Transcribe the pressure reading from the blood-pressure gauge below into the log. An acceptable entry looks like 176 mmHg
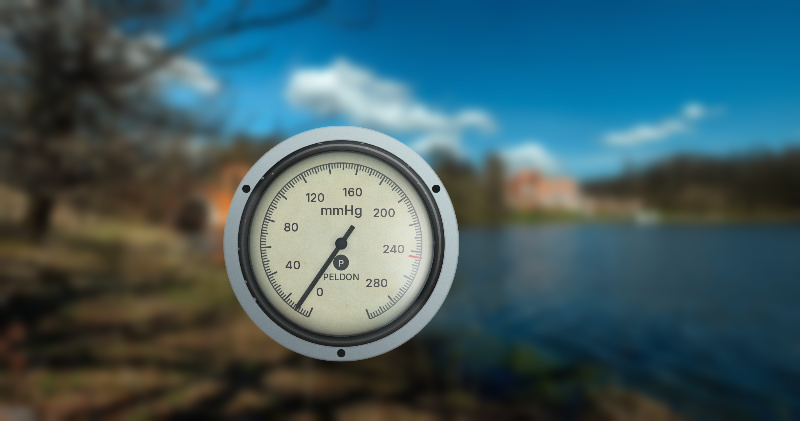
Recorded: 10 mmHg
